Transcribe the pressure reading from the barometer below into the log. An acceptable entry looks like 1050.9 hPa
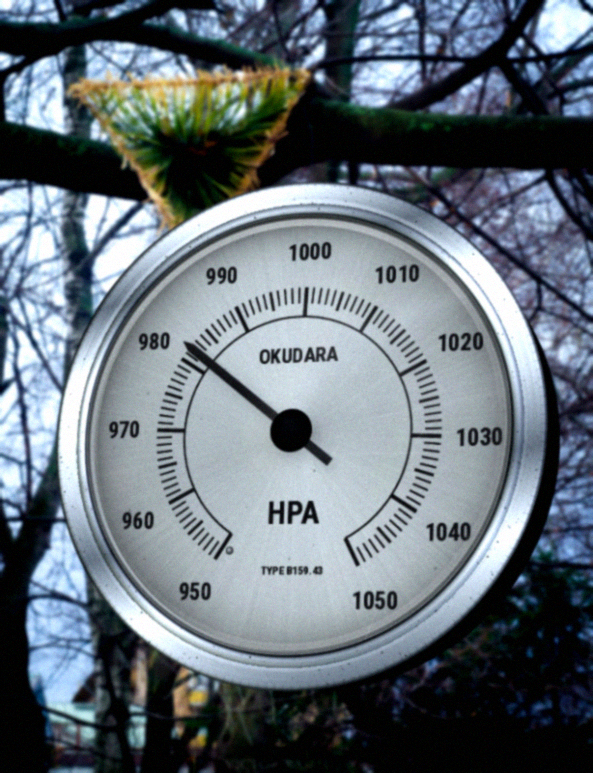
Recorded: 982 hPa
